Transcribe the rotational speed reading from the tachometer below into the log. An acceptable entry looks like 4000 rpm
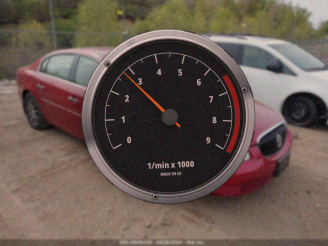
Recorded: 2750 rpm
